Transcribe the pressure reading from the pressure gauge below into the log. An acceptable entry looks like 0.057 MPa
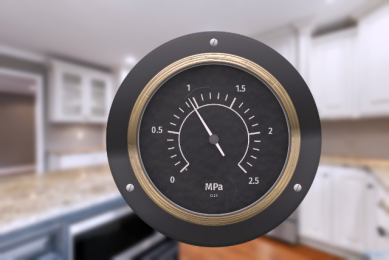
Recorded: 0.95 MPa
